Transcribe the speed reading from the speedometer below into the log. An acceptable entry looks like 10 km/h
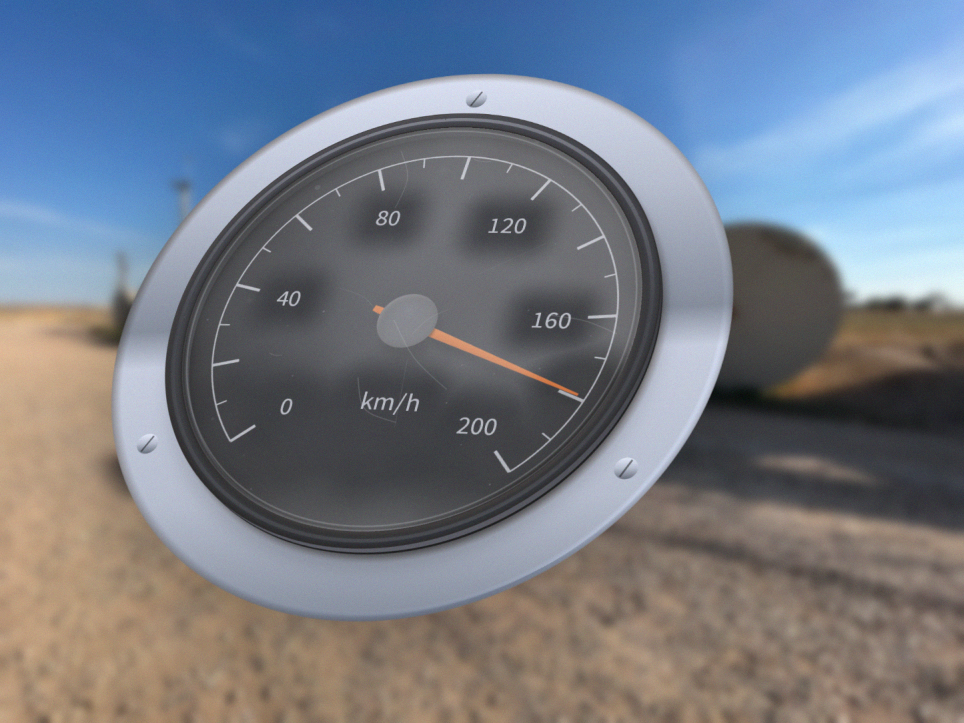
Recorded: 180 km/h
